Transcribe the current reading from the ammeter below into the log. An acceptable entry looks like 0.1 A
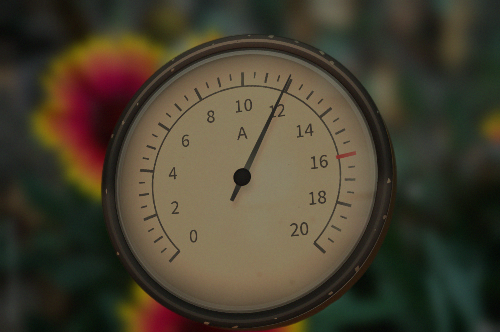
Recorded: 12 A
